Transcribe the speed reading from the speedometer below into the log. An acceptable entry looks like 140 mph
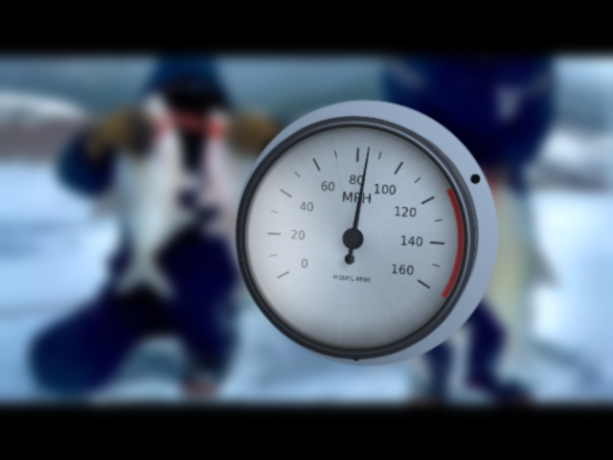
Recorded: 85 mph
